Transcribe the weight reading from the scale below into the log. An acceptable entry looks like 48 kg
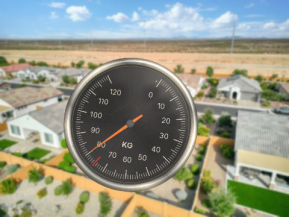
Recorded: 80 kg
